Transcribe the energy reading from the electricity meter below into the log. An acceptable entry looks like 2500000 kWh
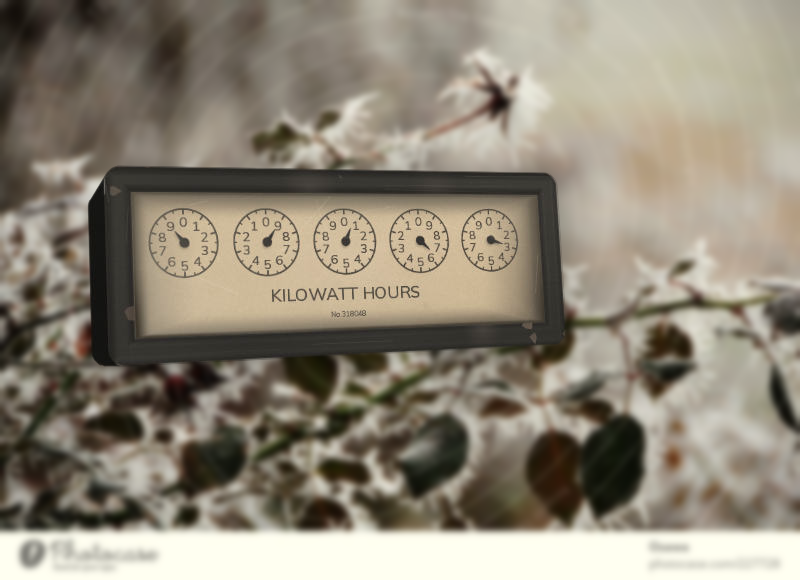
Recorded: 89063 kWh
